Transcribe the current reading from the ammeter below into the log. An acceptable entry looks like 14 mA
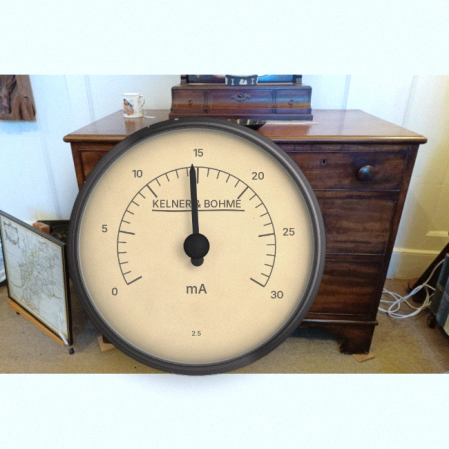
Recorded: 14.5 mA
